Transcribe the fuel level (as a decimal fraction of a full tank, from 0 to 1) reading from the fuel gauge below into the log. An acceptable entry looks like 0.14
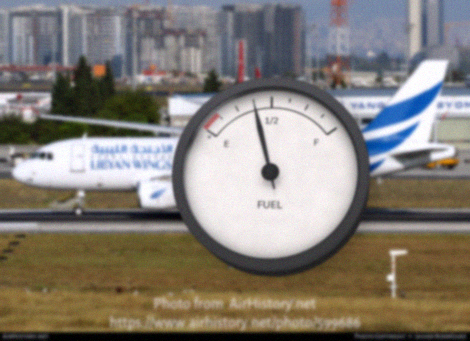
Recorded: 0.375
